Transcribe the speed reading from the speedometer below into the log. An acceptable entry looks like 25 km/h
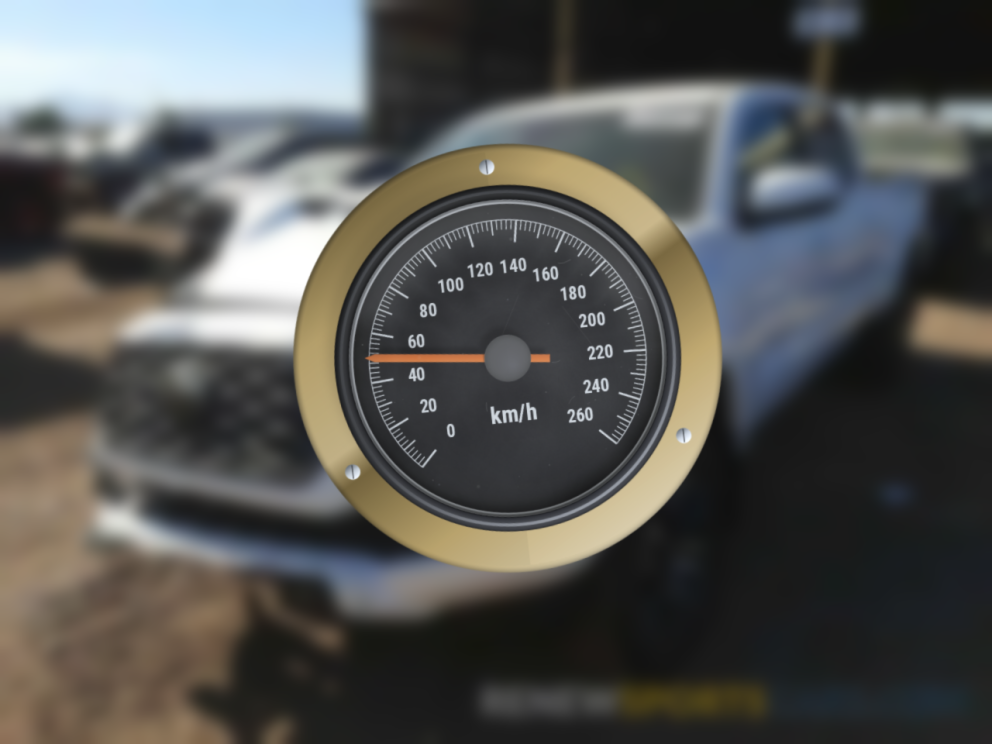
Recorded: 50 km/h
